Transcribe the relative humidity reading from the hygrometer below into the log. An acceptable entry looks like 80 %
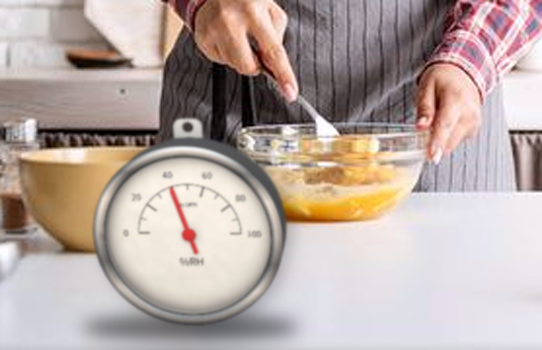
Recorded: 40 %
